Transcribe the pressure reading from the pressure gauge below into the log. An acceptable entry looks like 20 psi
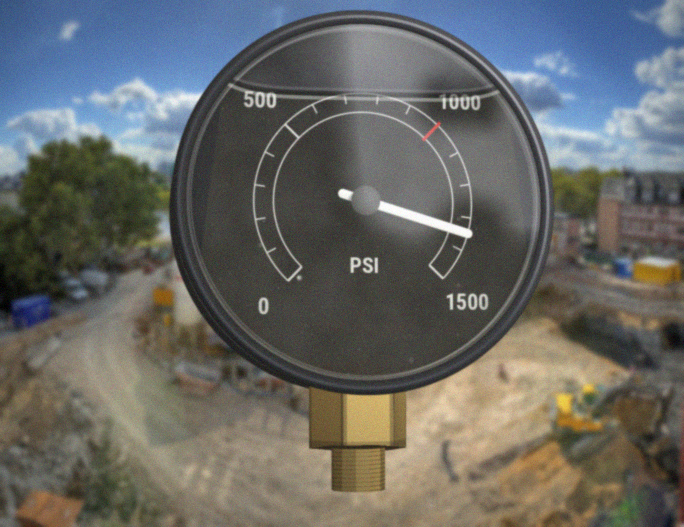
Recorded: 1350 psi
